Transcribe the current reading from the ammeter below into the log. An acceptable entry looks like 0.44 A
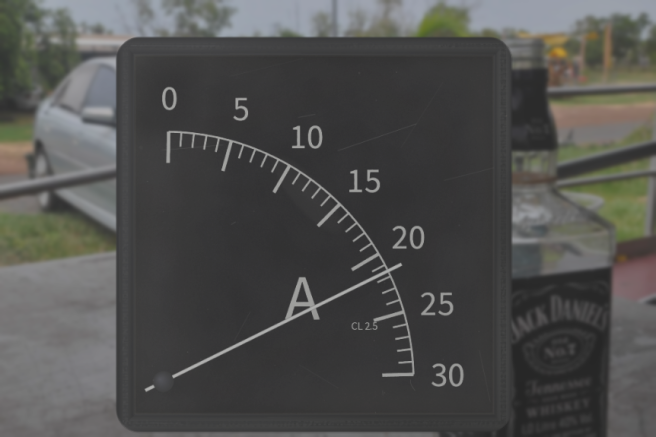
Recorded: 21.5 A
